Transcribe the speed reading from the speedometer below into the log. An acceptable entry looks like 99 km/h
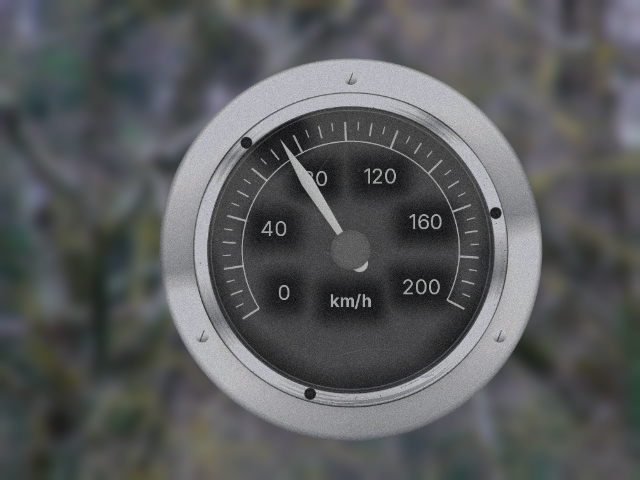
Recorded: 75 km/h
